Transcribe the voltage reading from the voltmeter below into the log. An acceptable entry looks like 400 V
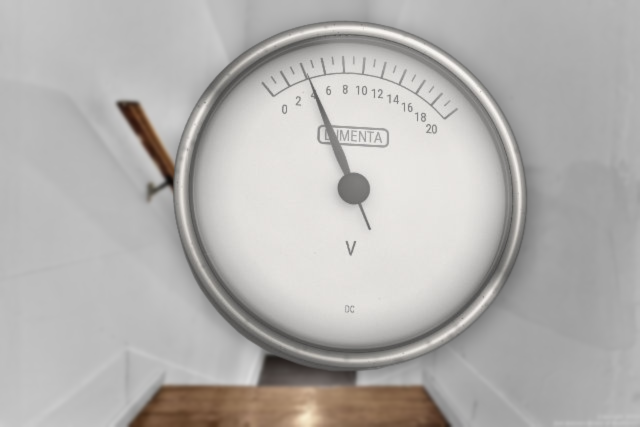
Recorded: 4 V
